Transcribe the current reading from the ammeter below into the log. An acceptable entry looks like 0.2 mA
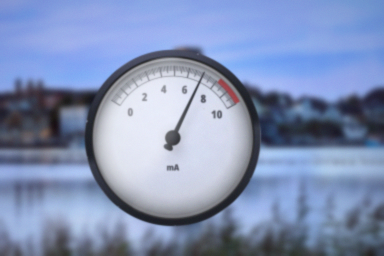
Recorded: 7 mA
